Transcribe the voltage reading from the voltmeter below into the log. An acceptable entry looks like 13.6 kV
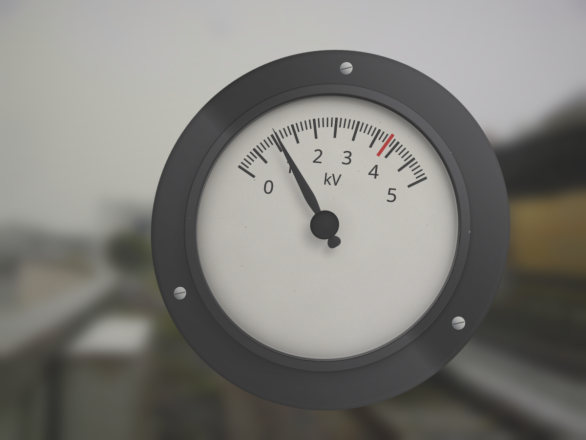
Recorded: 1.1 kV
